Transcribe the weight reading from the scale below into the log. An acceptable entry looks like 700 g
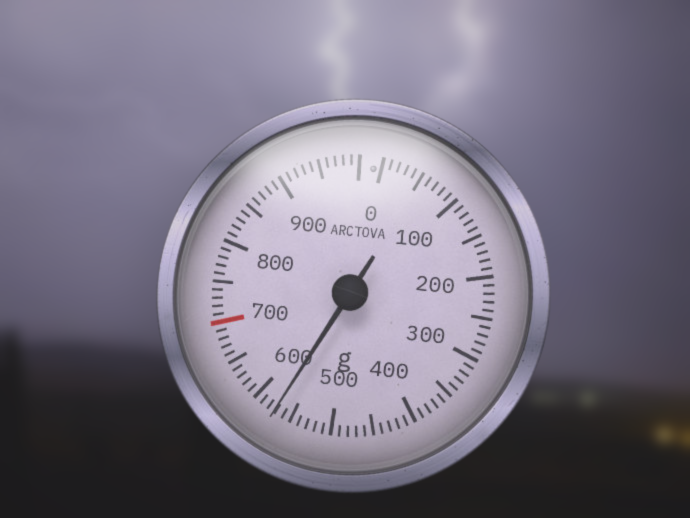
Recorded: 570 g
